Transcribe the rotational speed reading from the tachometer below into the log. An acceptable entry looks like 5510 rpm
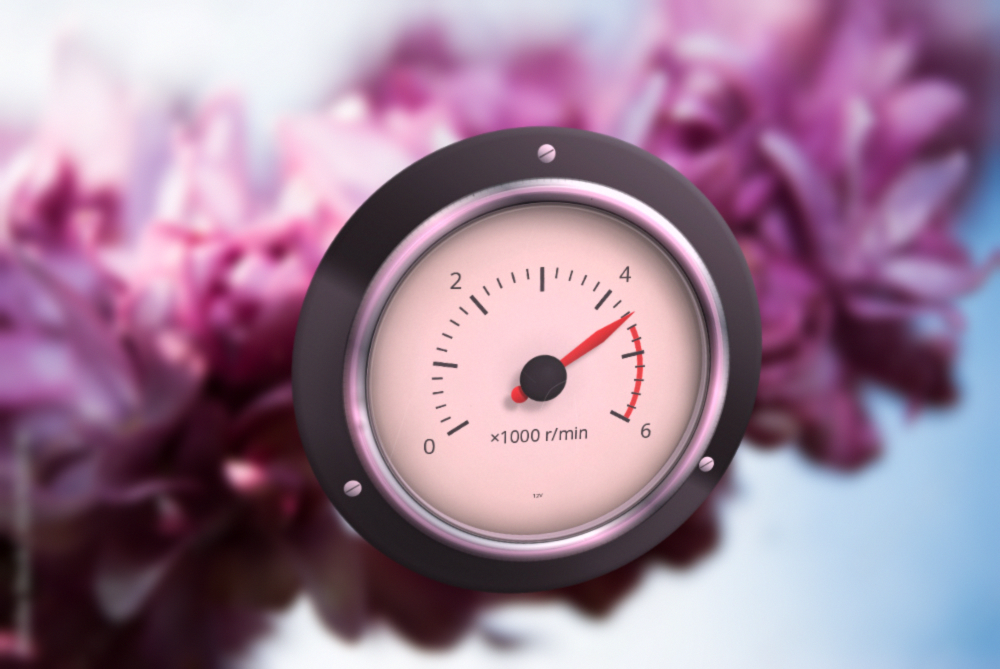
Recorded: 4400 rpm
